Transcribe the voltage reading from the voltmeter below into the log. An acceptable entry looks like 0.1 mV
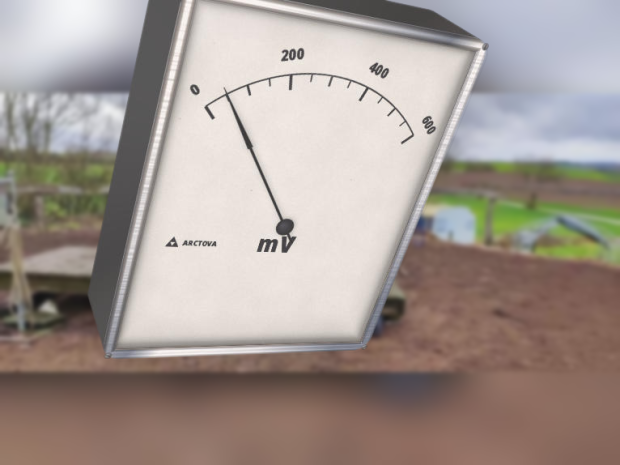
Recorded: 50 mV
